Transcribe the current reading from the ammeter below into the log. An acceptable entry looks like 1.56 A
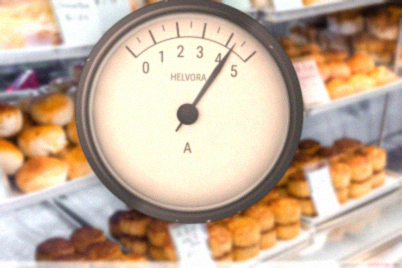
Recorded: 4.25 A
